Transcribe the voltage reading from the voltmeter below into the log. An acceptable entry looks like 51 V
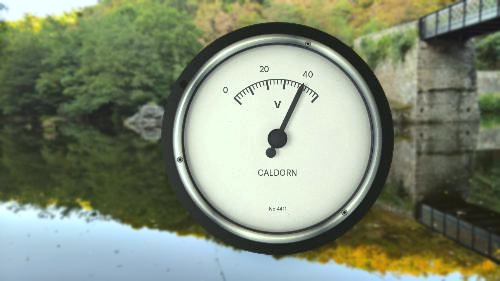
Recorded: 40 V
